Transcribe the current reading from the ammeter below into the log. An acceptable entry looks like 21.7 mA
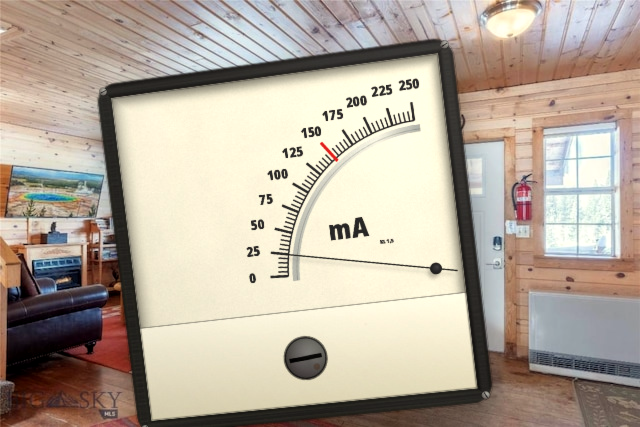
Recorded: 25 mA
